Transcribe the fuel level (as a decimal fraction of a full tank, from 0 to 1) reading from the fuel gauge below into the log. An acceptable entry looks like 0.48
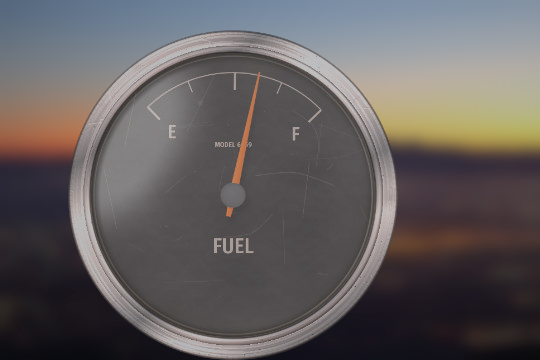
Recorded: 0.625
